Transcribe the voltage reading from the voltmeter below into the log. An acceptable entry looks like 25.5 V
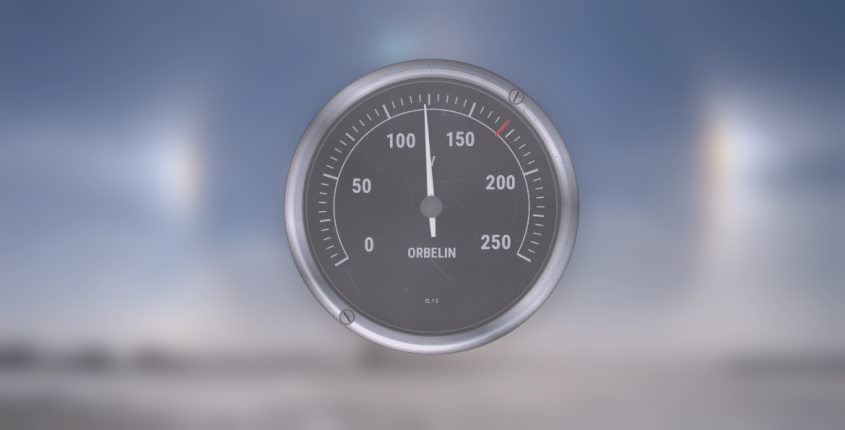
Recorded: 122.5 V
